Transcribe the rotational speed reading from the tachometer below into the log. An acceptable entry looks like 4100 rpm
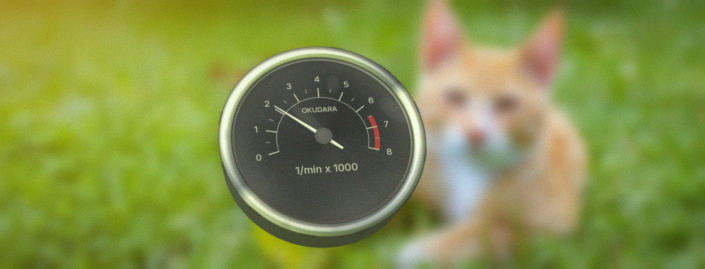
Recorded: 2000 rpm
